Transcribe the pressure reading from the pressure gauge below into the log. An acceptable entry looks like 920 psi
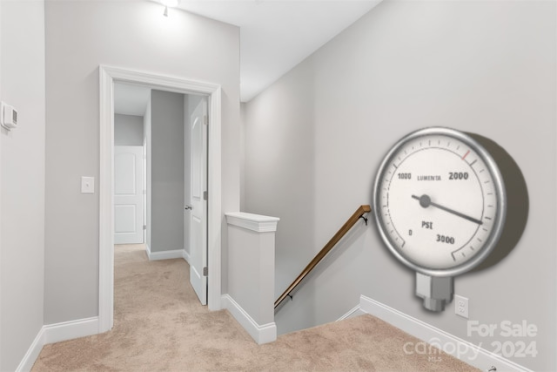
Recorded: 2550 psi
